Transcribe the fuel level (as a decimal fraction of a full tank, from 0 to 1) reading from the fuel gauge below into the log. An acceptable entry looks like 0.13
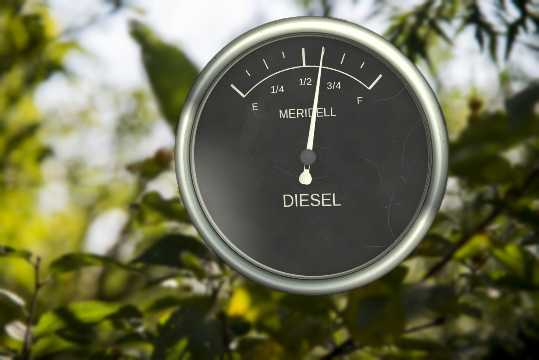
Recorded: 0.625
